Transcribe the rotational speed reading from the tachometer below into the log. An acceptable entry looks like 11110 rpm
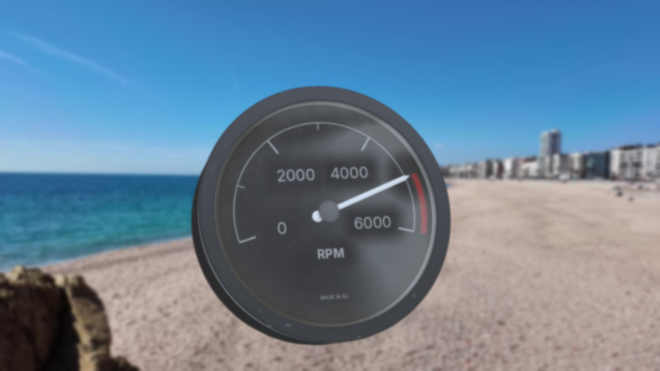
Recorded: 5000 rpm
